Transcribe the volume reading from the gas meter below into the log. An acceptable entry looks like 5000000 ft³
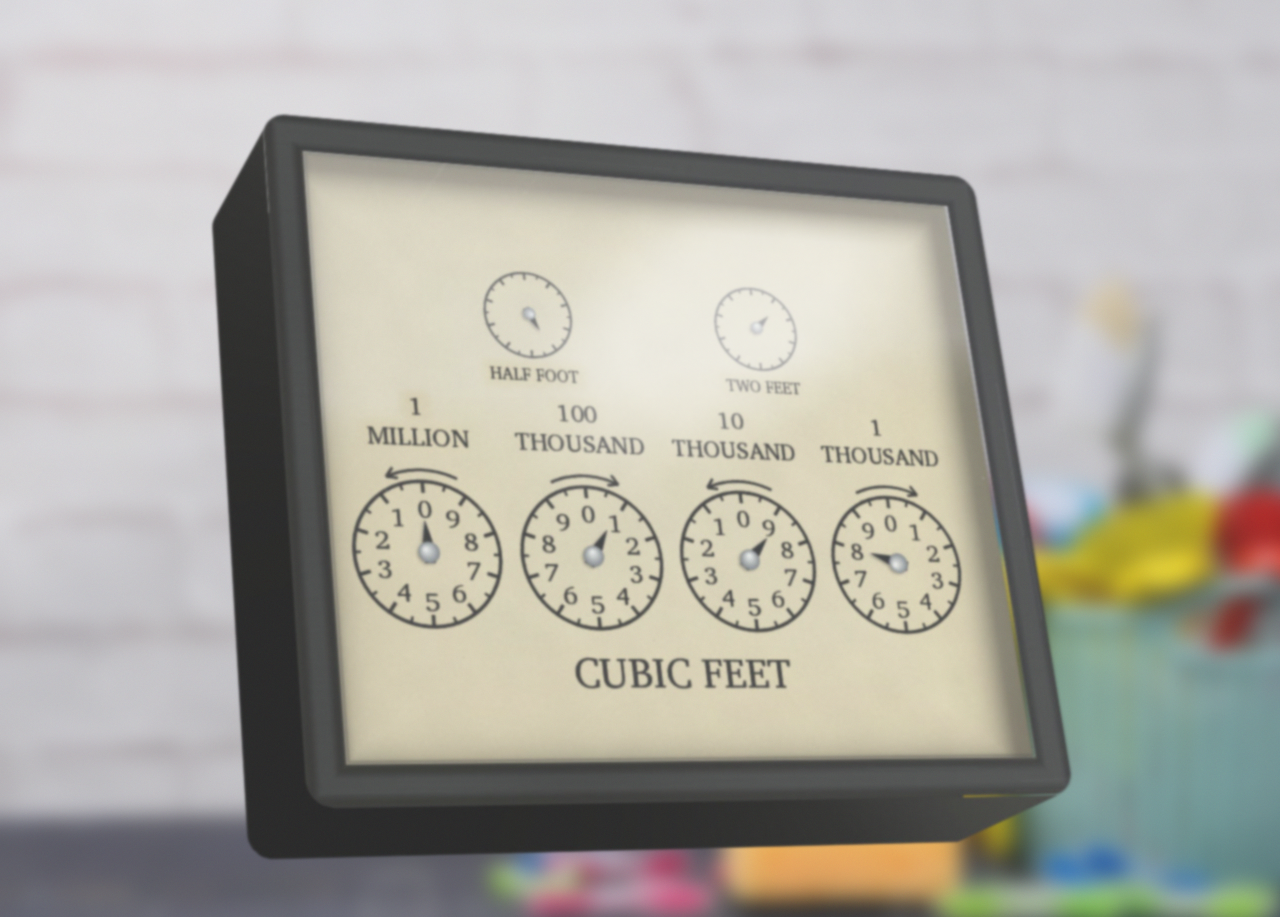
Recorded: 8800 ft³
